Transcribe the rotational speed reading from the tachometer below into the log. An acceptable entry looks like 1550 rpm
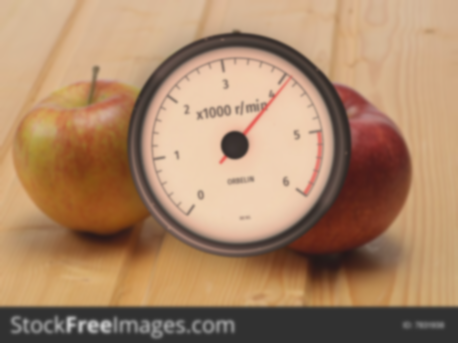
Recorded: 4100 rpm
